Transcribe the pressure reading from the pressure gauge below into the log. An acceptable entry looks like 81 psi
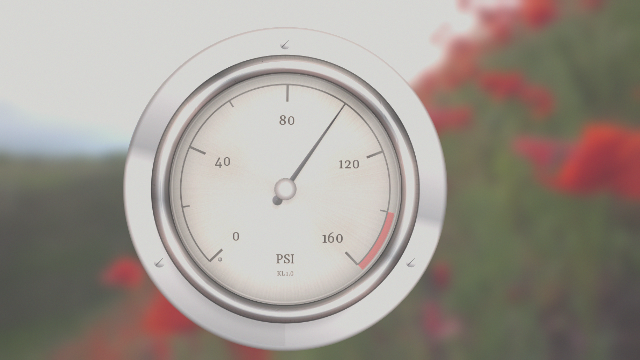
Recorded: 100 psi
